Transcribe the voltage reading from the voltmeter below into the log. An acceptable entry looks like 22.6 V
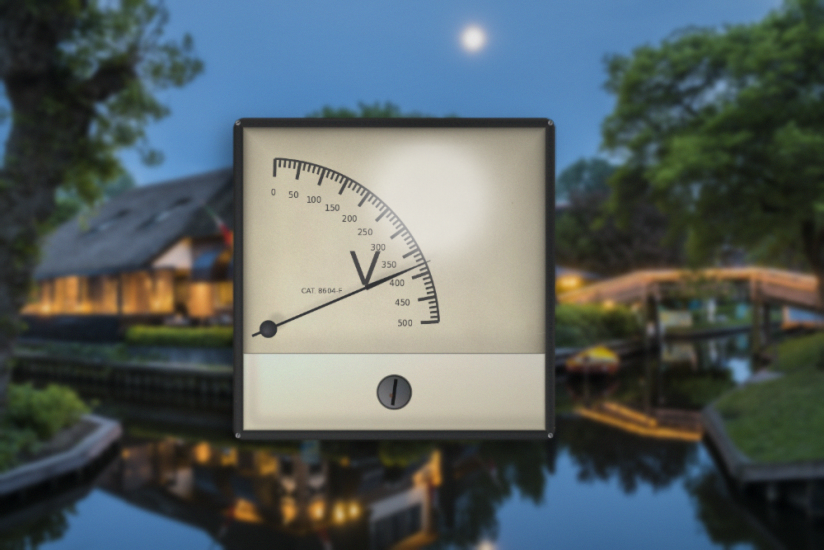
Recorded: 380 V
